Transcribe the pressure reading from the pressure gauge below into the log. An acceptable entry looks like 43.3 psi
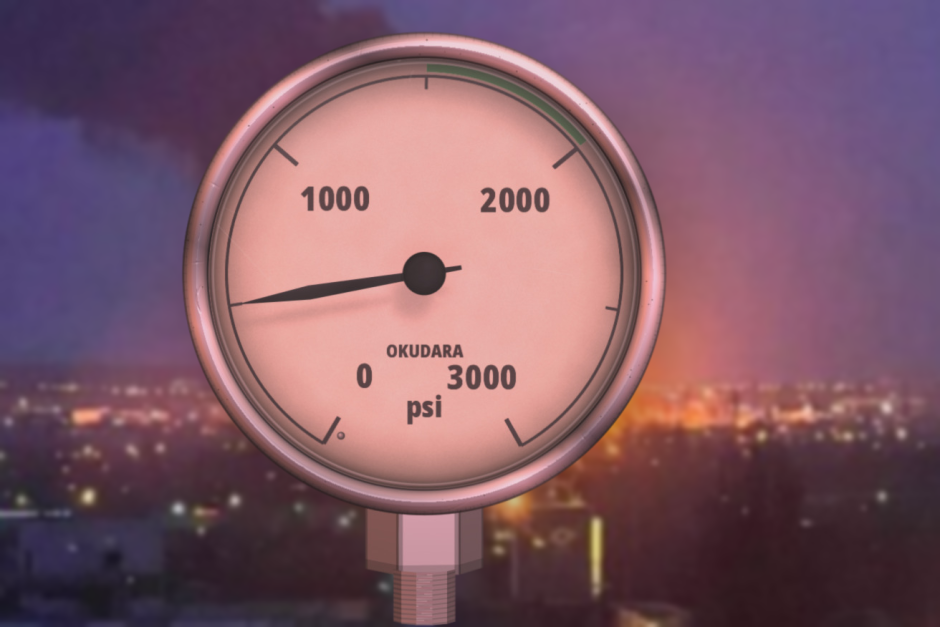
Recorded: 500 psi
